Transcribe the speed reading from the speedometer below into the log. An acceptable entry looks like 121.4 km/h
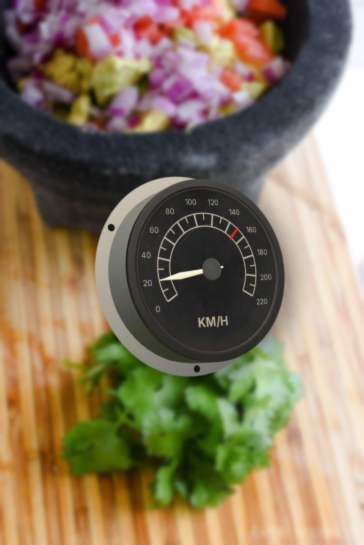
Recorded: 20 km/h
